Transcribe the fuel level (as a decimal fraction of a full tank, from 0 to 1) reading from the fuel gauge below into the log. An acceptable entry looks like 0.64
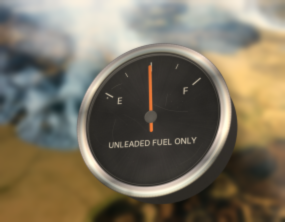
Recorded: 0.5
